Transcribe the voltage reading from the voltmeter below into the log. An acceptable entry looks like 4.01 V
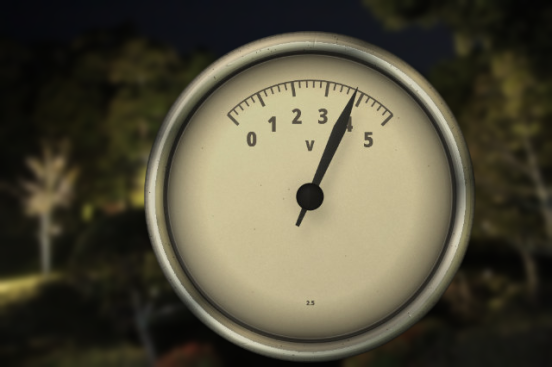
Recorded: 3.8 V
